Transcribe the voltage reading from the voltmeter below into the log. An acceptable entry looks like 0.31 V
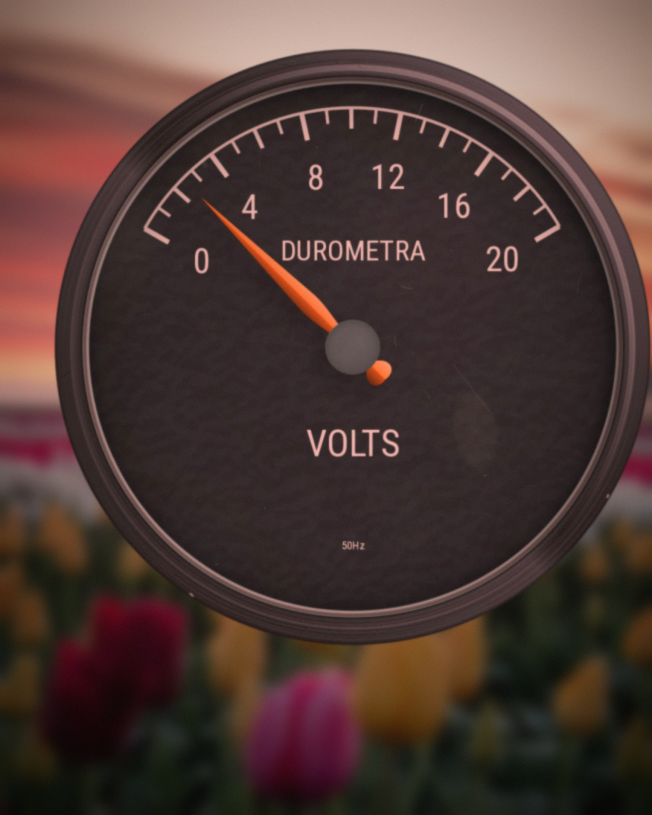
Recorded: 2.5 V
